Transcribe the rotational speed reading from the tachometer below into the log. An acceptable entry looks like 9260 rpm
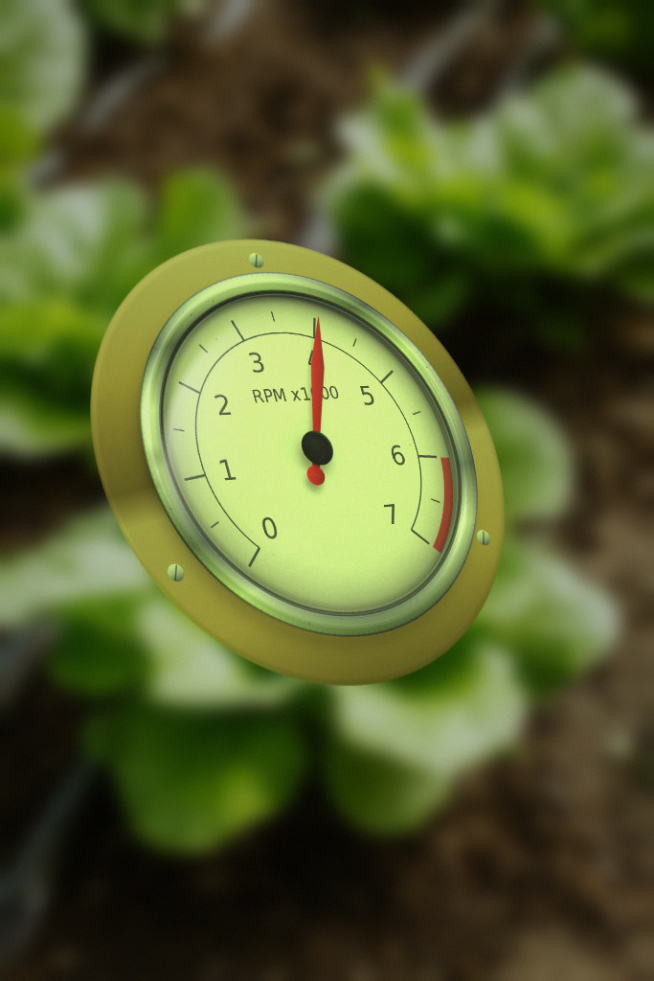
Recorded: 4000 rpm
